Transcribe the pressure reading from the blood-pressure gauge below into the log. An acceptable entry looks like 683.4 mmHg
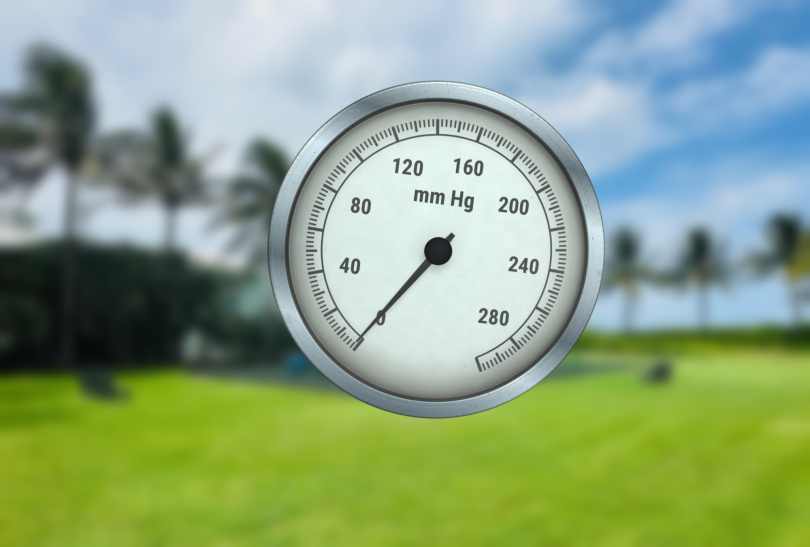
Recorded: 2 mmHg
